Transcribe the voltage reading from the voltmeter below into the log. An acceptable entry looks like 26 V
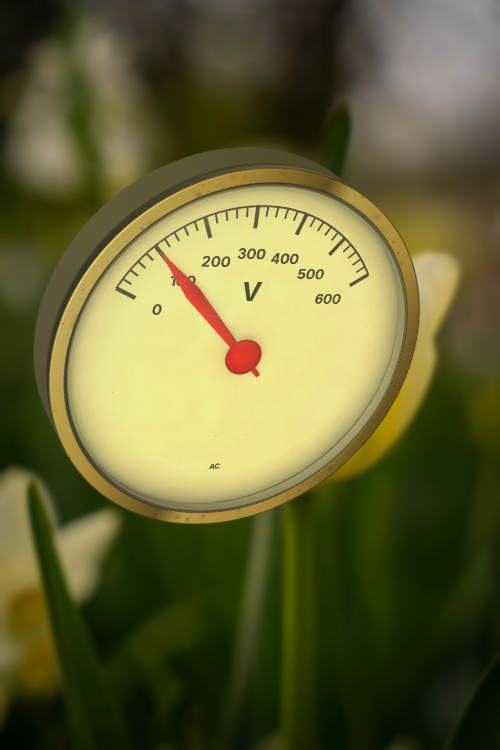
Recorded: 100 V
